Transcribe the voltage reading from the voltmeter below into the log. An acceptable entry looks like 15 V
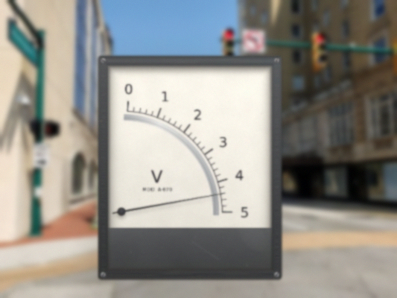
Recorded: 4.4 V
